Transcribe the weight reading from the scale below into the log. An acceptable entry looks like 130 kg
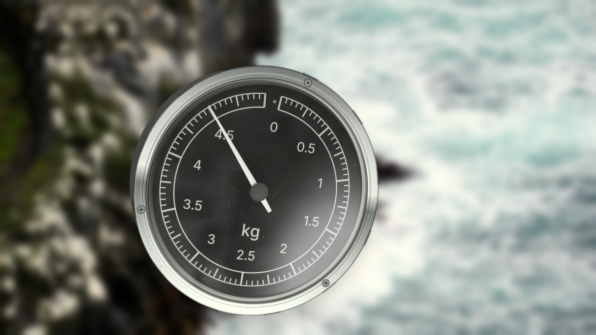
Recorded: 4.5 kg
